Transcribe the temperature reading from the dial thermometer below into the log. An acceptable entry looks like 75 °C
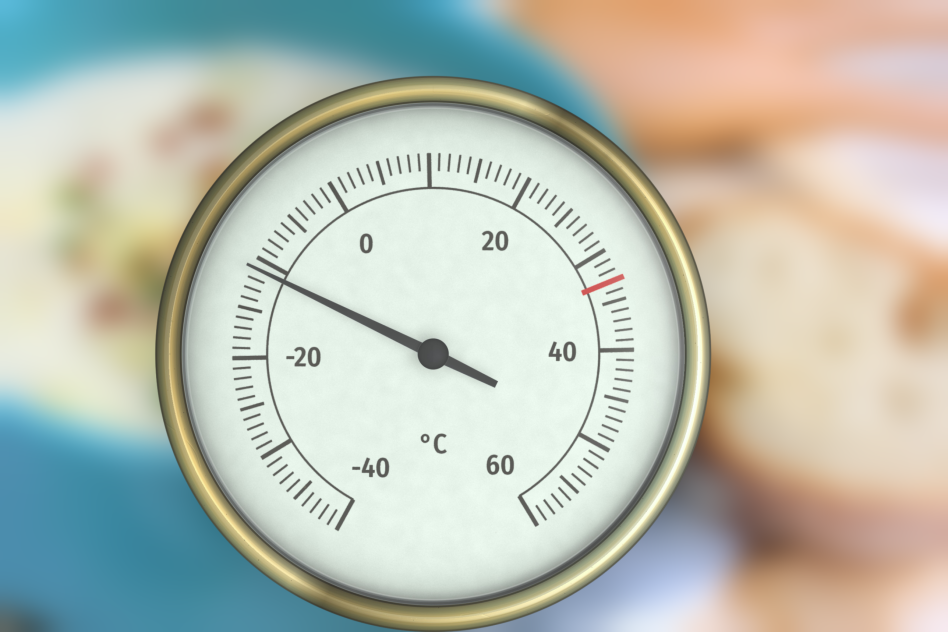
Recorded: -11 °C
